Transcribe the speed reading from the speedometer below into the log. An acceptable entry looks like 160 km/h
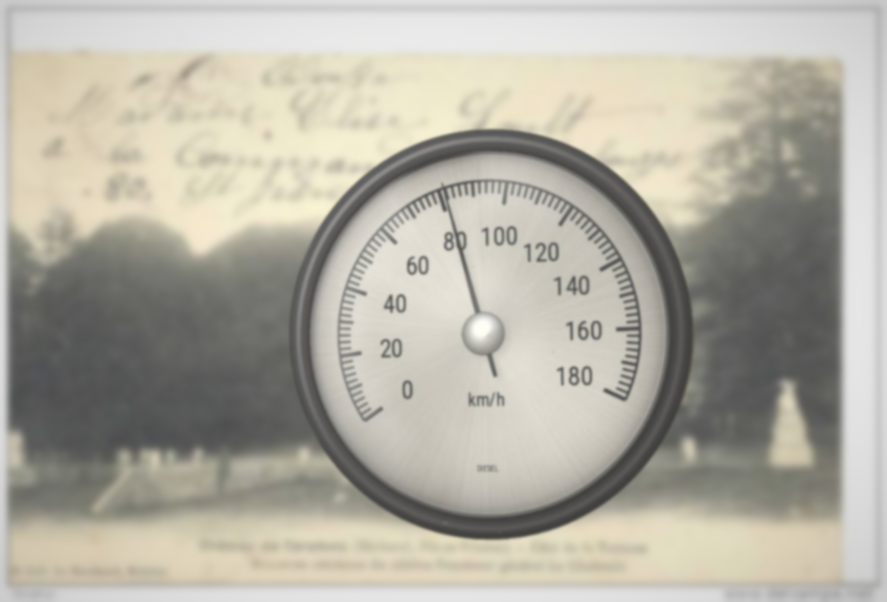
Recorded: 82 km/h
